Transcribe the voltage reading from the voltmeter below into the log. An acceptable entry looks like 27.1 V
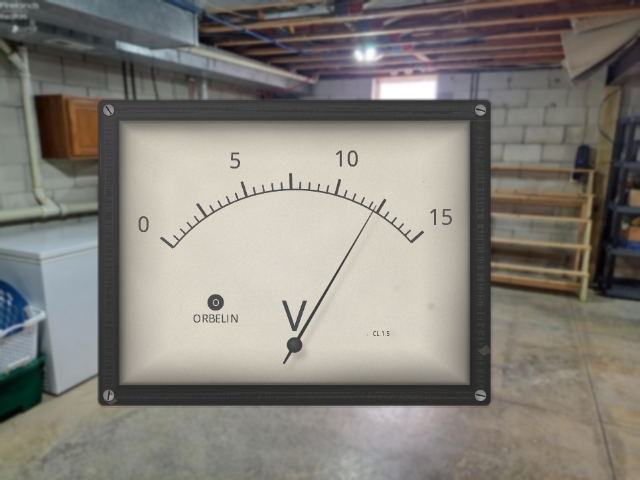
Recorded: 12.25 V
